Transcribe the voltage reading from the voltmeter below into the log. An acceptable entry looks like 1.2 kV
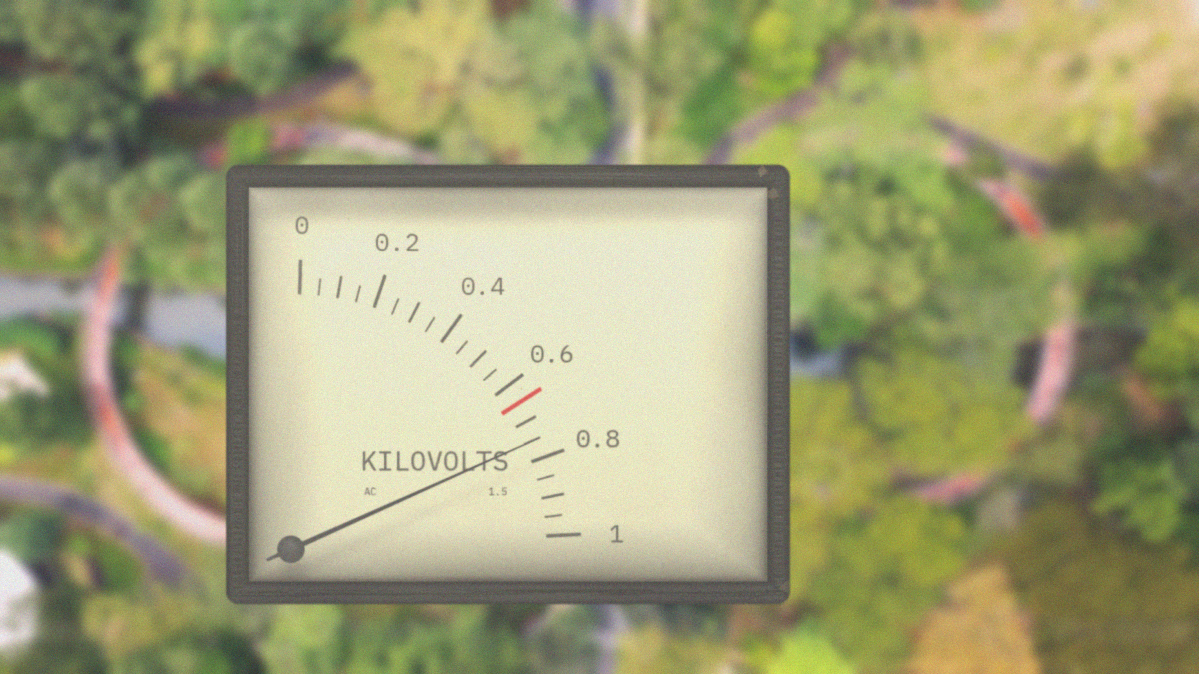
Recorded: 0.75 kV
